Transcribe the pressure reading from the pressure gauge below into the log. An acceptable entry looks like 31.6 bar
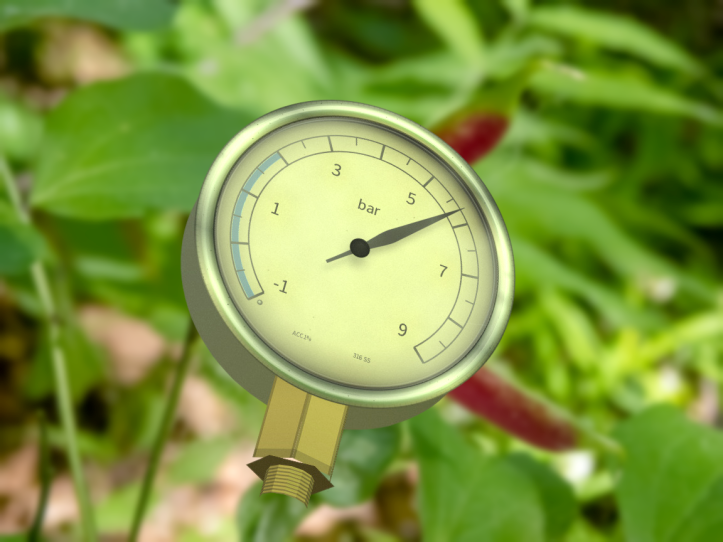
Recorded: 5.75 bar
